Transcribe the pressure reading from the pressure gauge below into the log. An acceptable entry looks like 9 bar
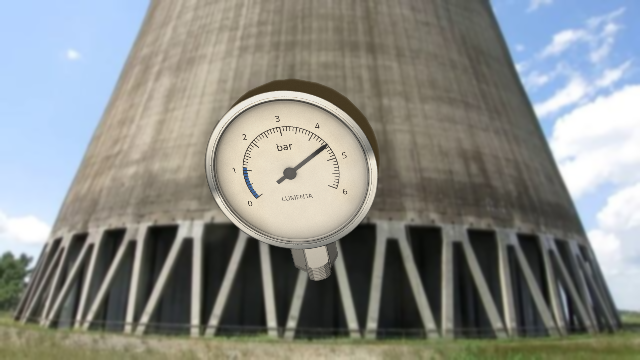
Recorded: 4.5 bar
